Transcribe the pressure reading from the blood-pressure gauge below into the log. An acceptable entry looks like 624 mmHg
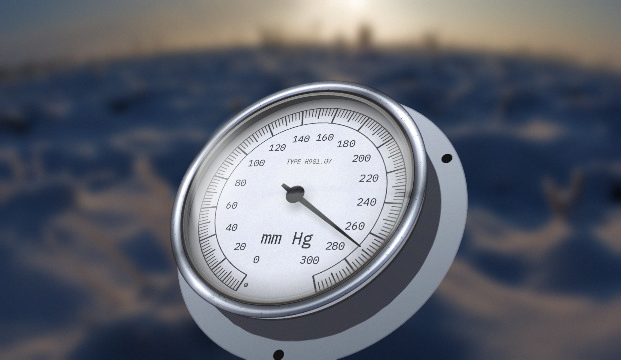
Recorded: 270 mmHg
